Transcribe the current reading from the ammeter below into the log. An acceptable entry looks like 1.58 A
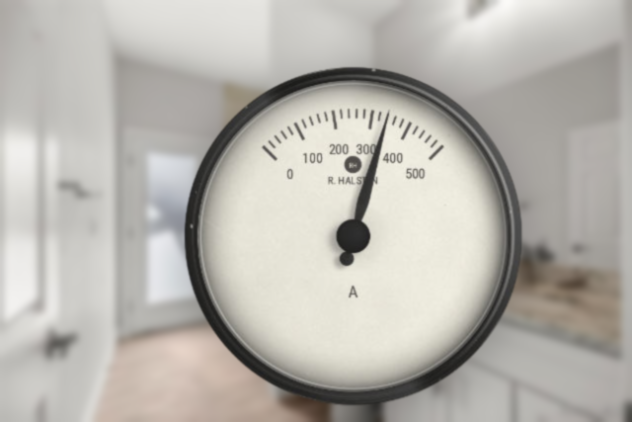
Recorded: 340 A
